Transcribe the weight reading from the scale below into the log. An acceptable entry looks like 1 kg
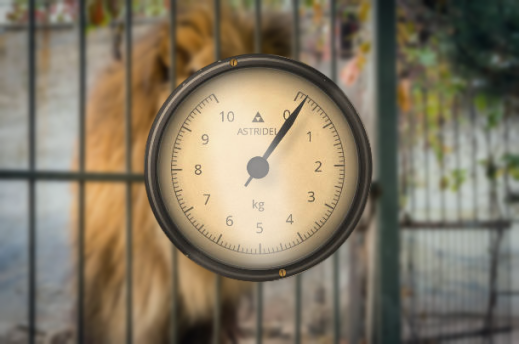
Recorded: 0.2 kg
